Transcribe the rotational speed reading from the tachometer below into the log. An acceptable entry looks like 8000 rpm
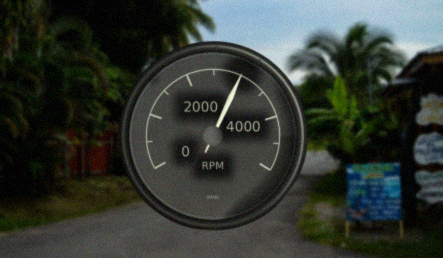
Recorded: 3000 rpm
